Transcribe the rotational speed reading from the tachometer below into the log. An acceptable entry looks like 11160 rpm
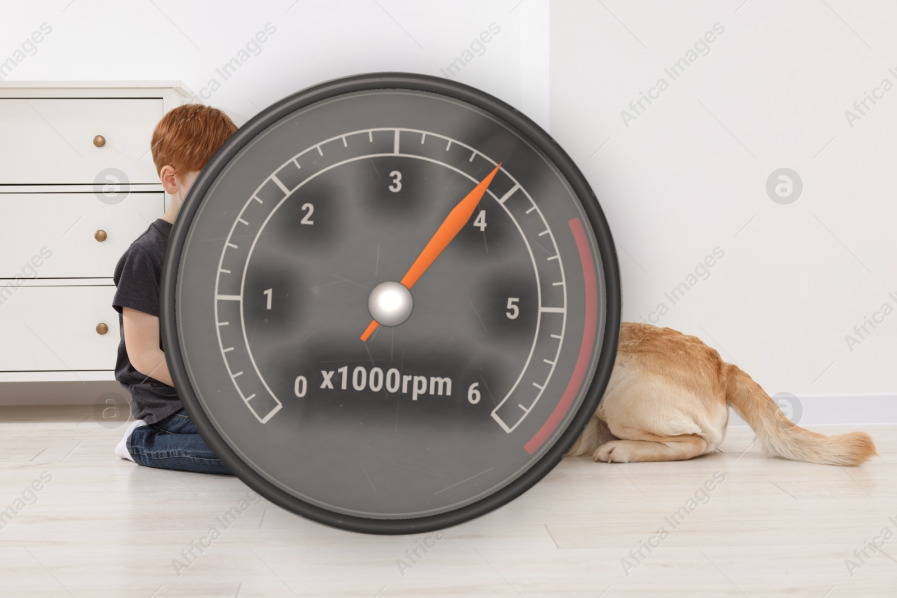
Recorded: 3800 rpm
